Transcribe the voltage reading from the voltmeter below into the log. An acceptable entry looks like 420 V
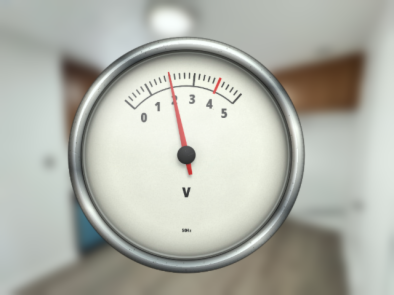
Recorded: 2 V
